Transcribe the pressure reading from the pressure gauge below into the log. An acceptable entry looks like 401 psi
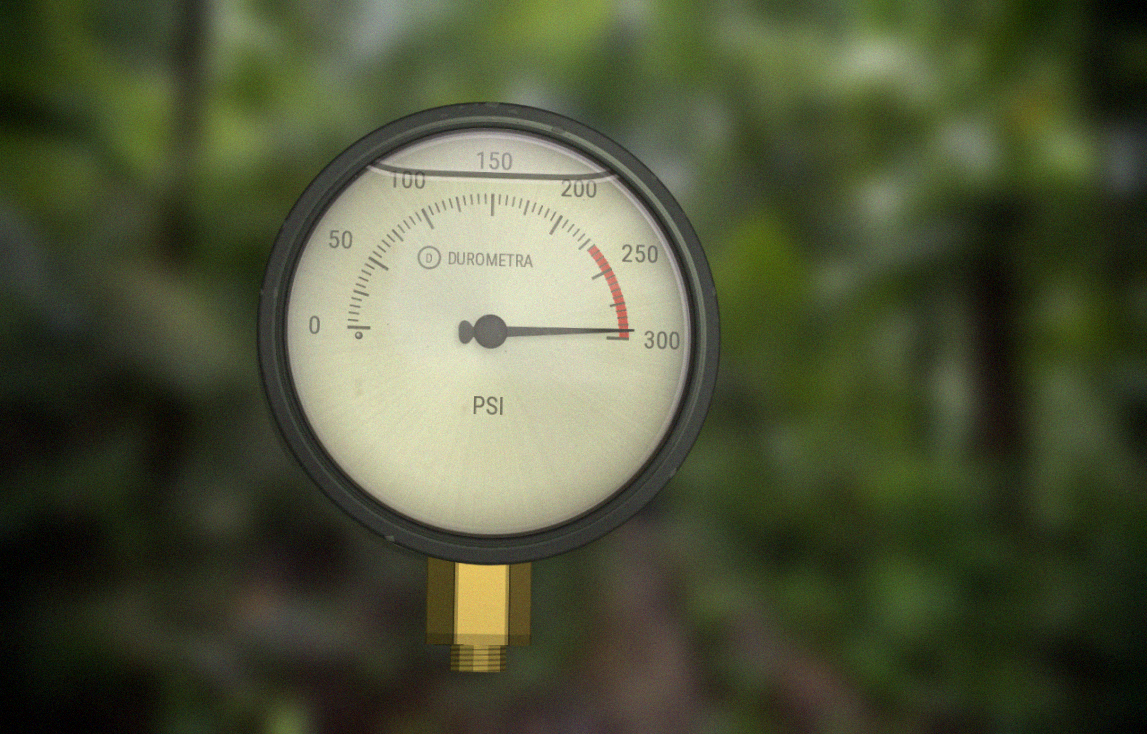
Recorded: 295 psi
